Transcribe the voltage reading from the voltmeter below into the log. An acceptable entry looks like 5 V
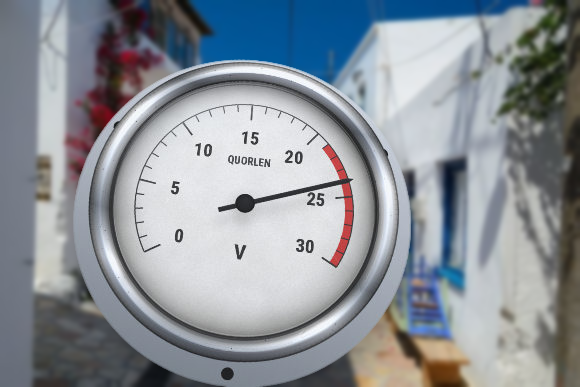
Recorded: 24 V
